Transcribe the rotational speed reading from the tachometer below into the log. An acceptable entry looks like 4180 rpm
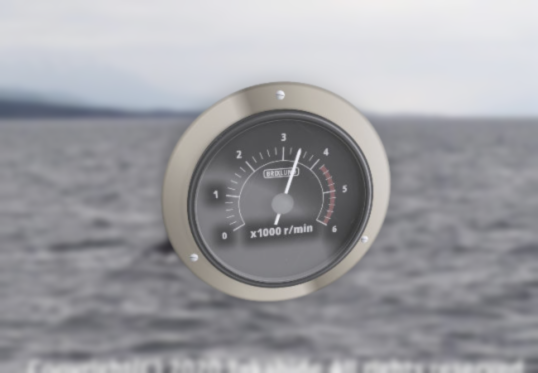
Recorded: 3400 rpm
